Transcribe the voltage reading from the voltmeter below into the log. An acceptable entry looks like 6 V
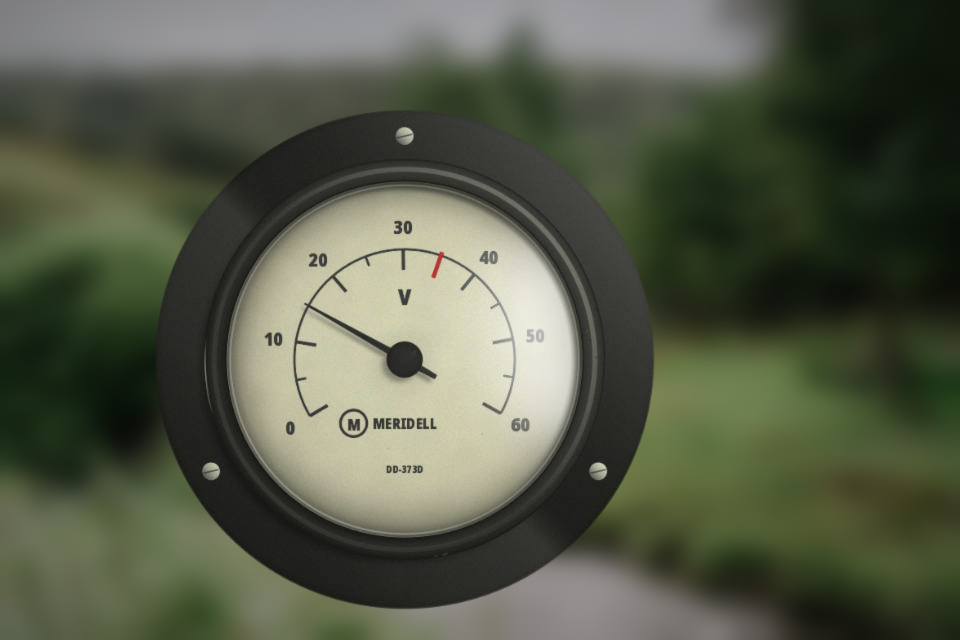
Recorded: 15 V
